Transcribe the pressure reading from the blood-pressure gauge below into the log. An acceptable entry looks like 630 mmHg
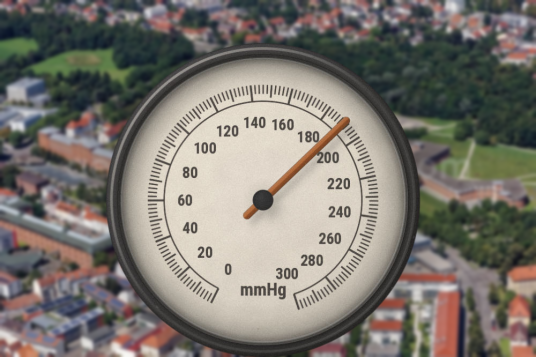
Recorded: 190 mmHg
